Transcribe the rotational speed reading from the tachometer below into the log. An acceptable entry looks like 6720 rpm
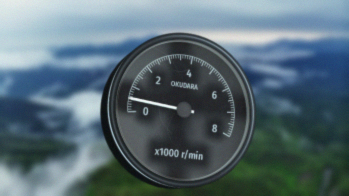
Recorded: 500 rpm
